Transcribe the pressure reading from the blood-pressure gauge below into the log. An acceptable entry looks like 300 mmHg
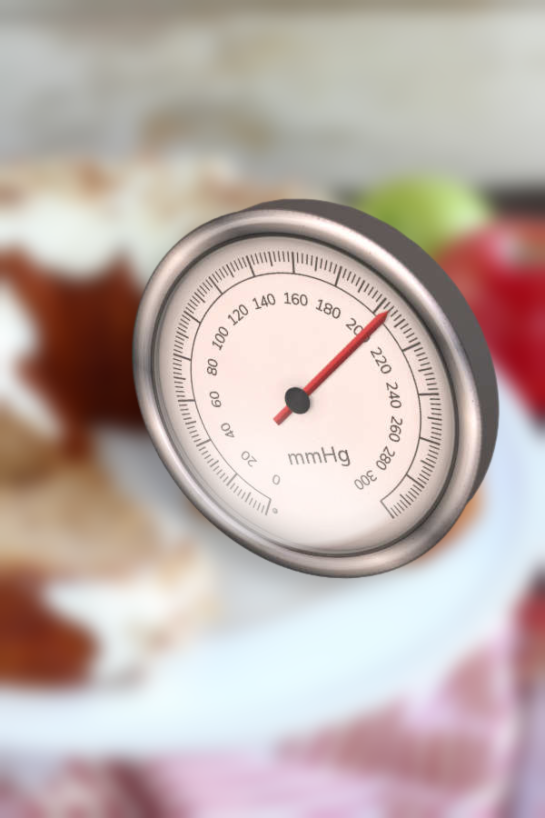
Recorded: 204 mmHg
